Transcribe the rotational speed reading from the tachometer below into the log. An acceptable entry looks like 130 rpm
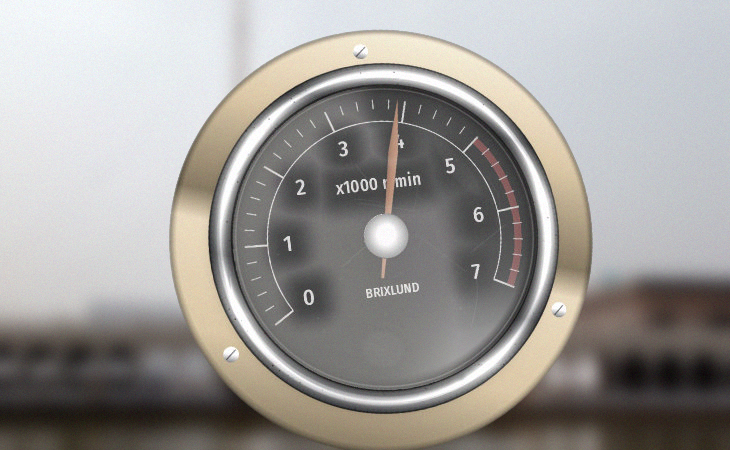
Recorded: 3900 rpm
